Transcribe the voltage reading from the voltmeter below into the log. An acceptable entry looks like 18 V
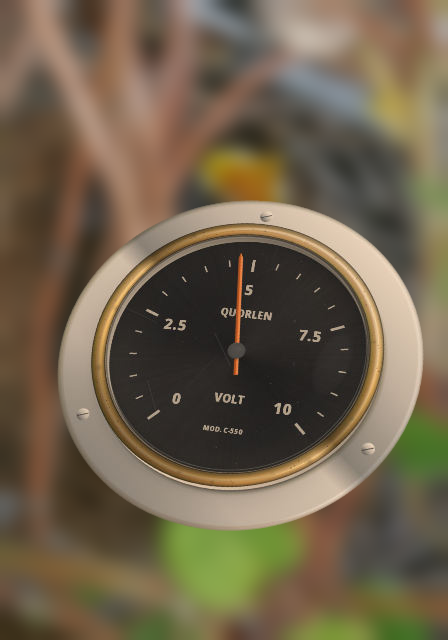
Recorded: 4.75 V
